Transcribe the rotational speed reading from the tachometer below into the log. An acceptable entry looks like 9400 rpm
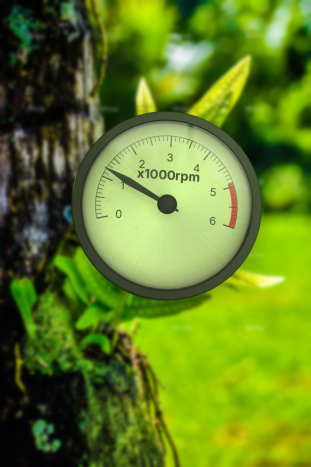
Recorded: 1200 rpm
